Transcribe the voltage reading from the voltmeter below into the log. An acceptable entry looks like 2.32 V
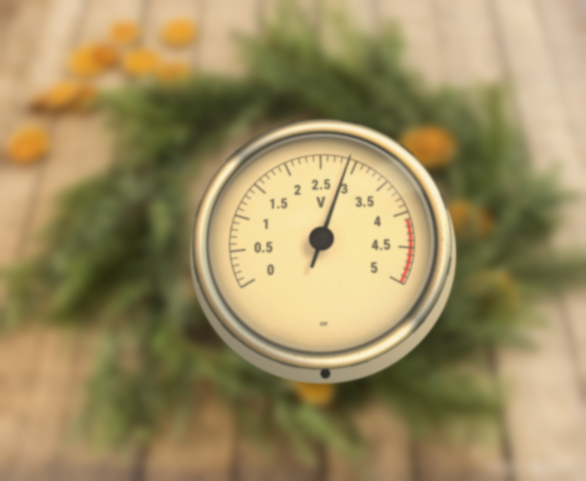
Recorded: 2.9 V
